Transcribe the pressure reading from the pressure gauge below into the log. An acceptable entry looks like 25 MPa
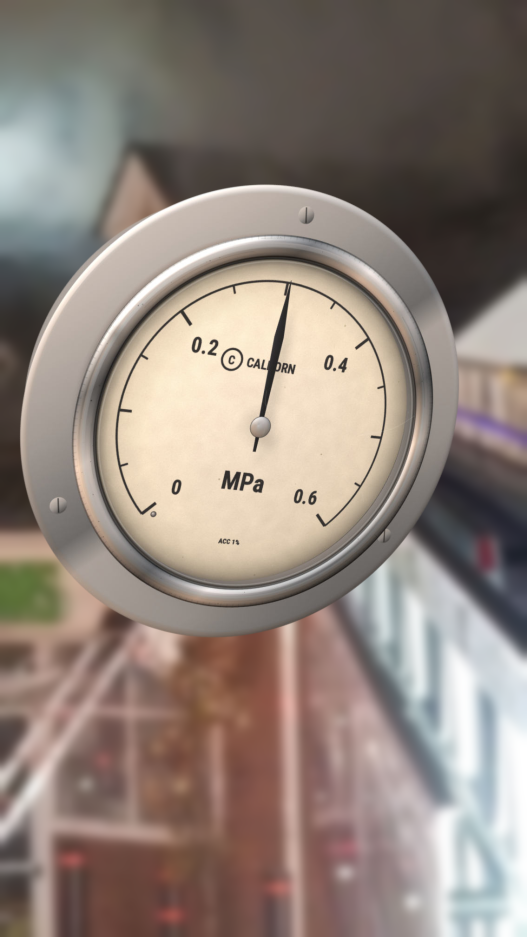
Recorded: 0.3 MPa
